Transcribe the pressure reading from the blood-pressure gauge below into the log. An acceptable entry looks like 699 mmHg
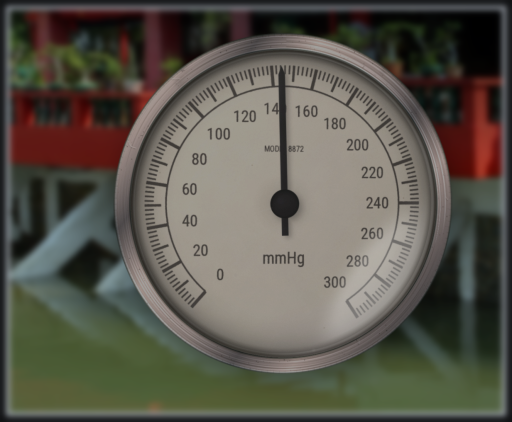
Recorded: 144 mmHg
